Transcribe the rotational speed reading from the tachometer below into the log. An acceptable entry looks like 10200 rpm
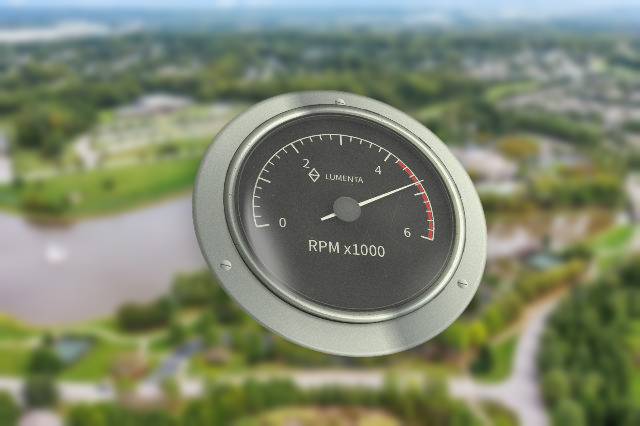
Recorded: 4800 rpm
